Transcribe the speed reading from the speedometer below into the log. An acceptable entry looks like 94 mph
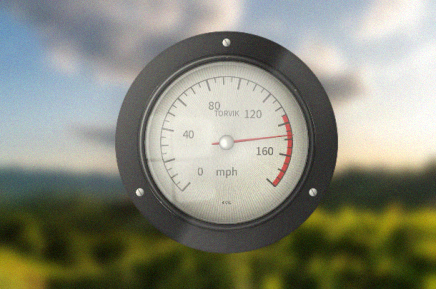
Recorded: 147.5 mph
